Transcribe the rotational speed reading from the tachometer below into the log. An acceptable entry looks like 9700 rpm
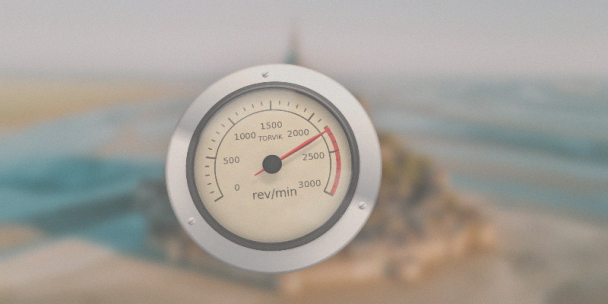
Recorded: 2250 rpm
